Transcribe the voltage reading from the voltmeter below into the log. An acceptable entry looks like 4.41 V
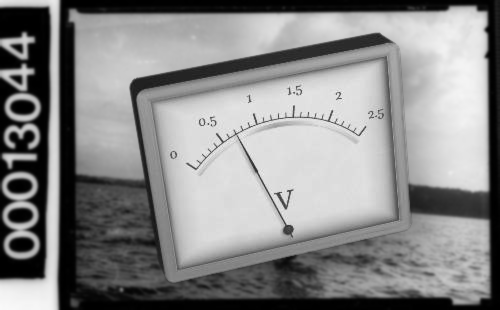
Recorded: 0.7 V
